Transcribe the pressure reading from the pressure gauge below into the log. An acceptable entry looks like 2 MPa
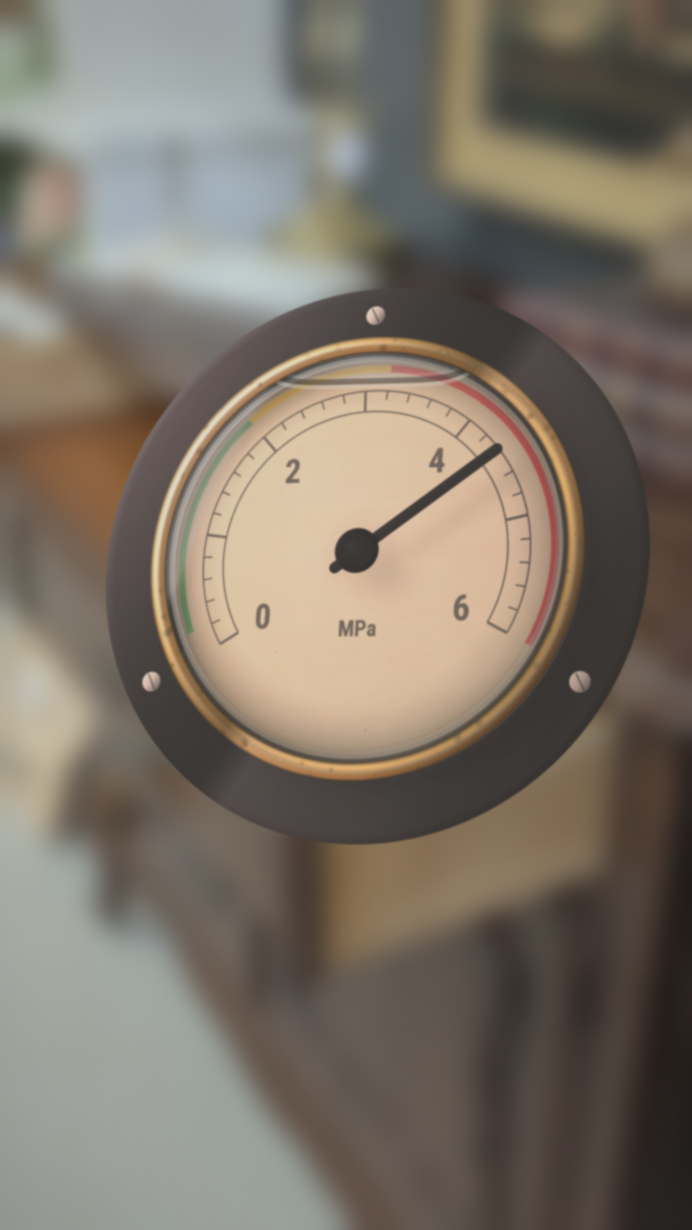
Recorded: 4.4 MPa
